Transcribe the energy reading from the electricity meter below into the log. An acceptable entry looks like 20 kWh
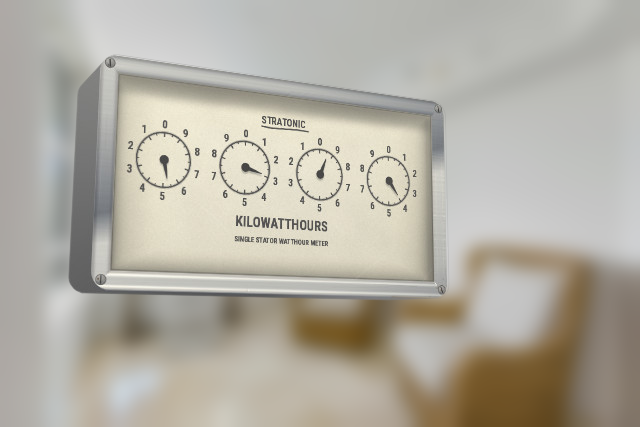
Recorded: 5294 kWh
